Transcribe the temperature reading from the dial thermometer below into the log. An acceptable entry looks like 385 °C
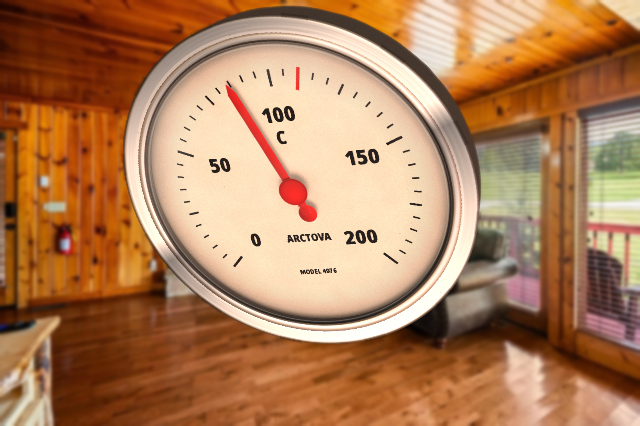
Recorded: 85 °C
